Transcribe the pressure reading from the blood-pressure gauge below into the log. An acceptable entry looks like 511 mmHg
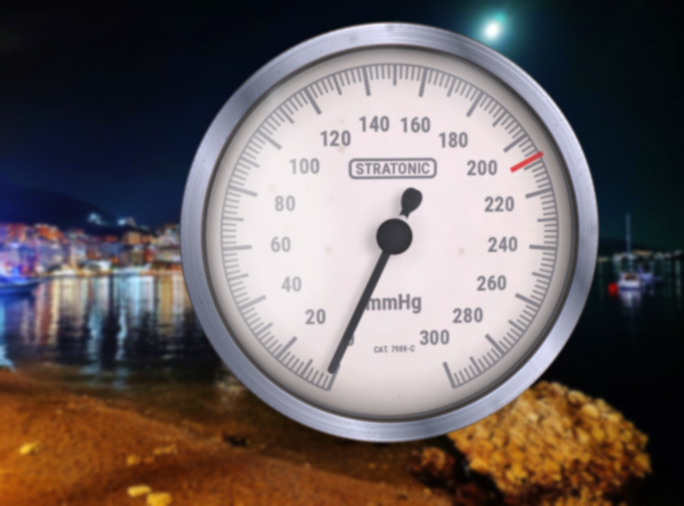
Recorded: 2 mmHg
